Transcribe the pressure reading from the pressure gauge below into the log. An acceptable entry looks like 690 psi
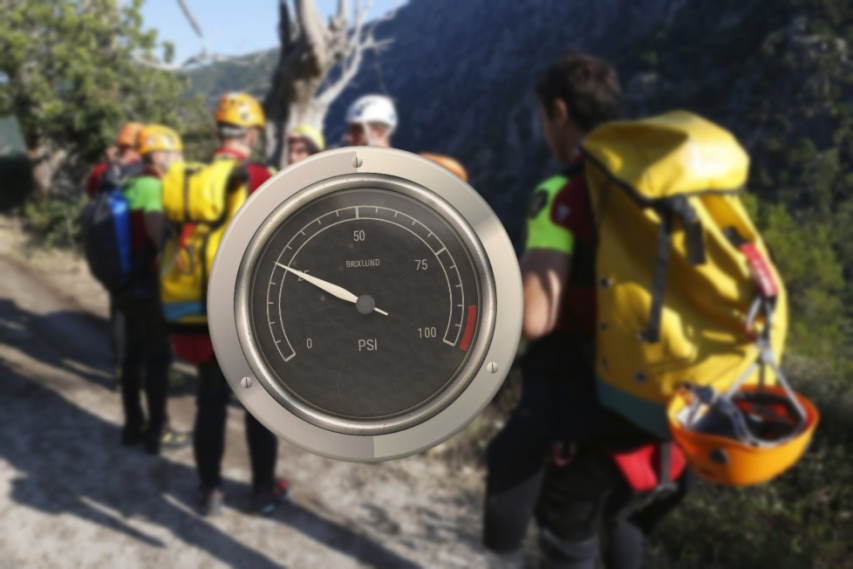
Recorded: 25 psi
